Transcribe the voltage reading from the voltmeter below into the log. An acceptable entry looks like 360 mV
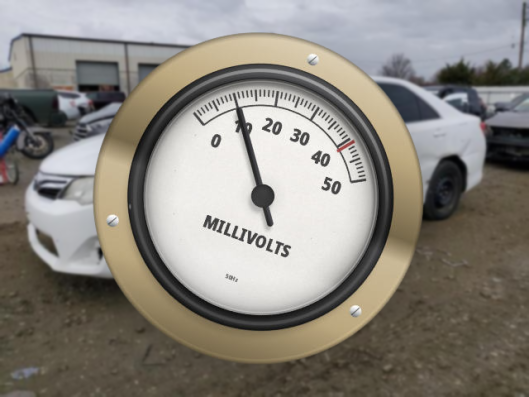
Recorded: 10 mV
